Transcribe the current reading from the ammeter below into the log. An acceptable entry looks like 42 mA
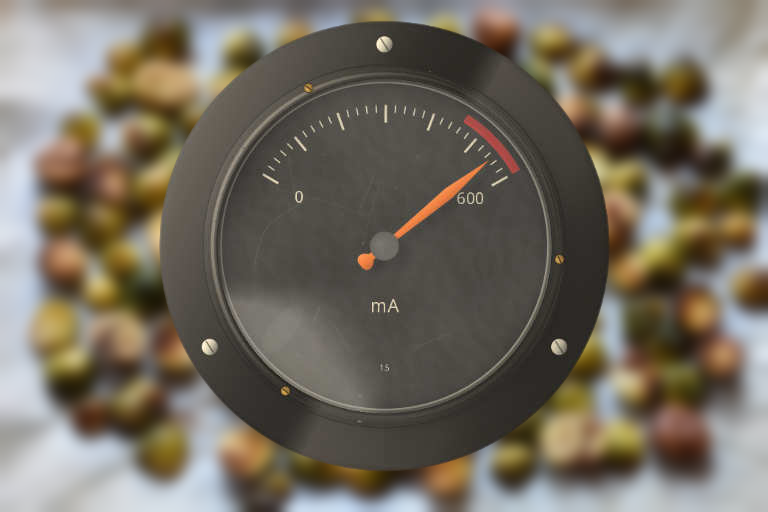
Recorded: 550 mA
